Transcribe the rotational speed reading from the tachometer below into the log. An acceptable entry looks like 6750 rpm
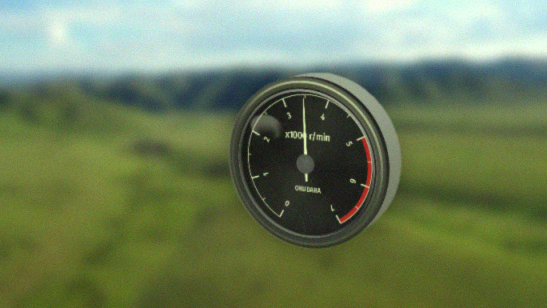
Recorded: 3500 rpm
